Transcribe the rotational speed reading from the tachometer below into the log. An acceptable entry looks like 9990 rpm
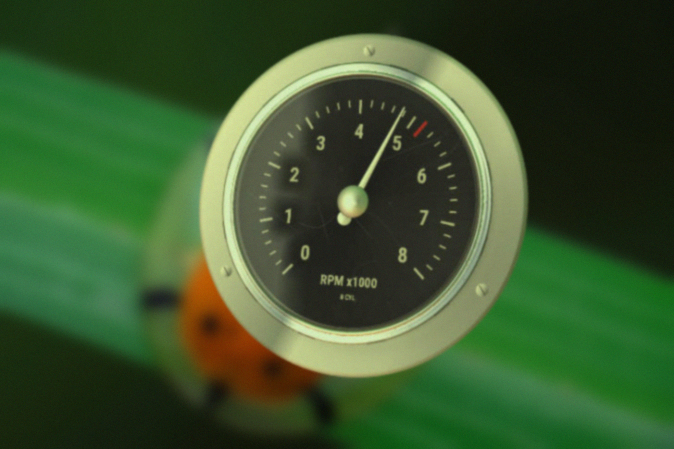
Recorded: 4800 rpm
